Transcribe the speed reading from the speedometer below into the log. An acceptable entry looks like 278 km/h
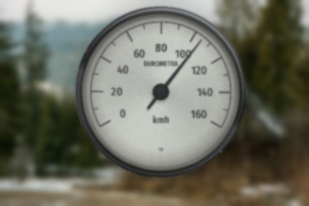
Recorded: 105 km/h
